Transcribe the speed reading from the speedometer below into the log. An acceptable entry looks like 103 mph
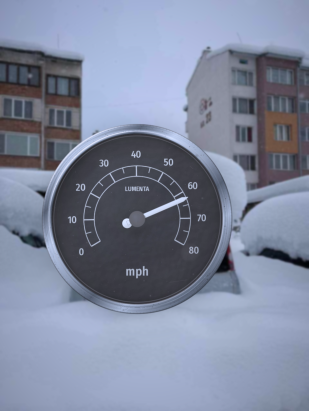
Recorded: 62.5 mph
